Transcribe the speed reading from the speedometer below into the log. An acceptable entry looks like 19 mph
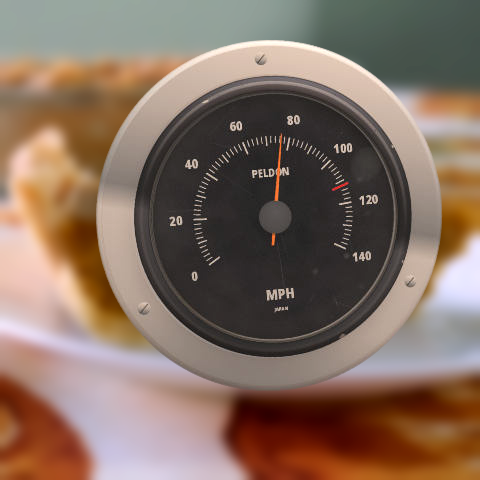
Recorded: 76 mph
